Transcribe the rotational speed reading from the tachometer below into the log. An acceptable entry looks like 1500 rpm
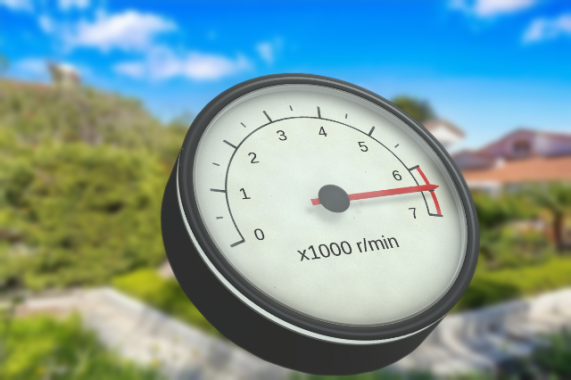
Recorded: 6500 rpm
